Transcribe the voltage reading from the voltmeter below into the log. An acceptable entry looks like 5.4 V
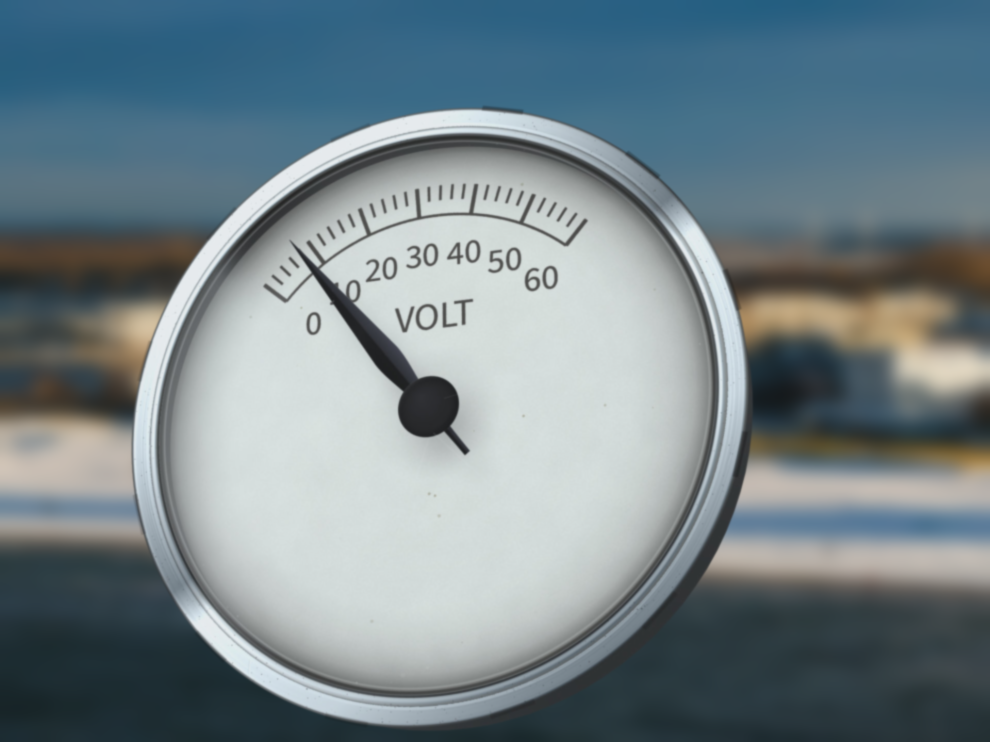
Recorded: 8 V
